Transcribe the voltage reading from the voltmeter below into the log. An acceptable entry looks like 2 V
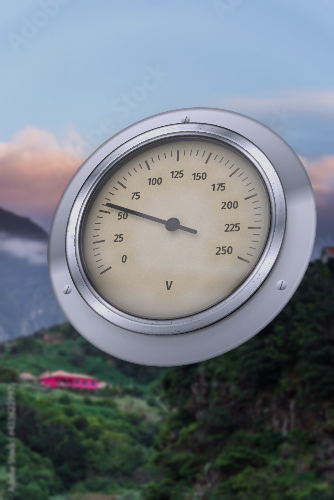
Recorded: 55 V
